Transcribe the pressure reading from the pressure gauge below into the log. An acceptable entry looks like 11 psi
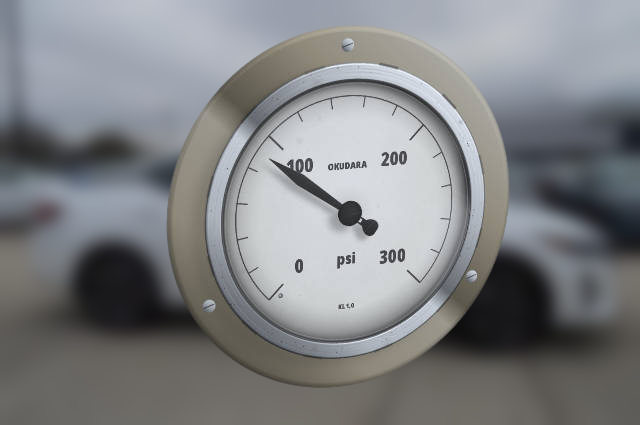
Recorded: 90 psi
